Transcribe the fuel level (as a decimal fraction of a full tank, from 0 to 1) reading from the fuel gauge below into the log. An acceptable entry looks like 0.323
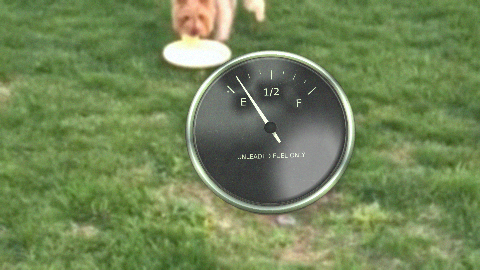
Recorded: 0.125
